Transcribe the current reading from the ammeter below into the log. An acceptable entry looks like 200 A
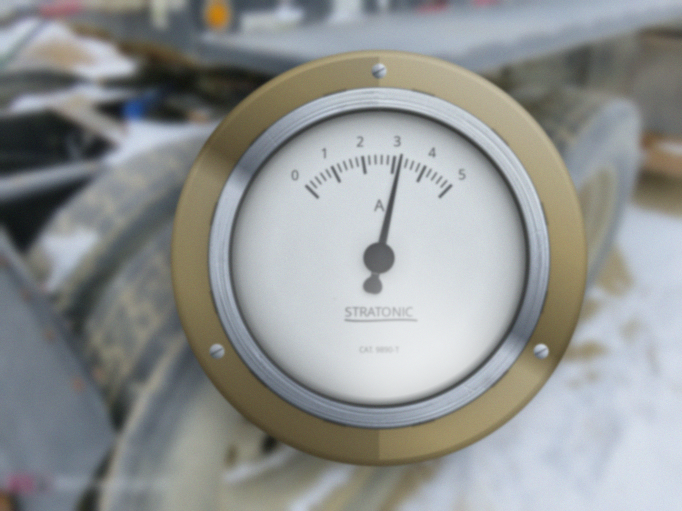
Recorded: 3.2 A
